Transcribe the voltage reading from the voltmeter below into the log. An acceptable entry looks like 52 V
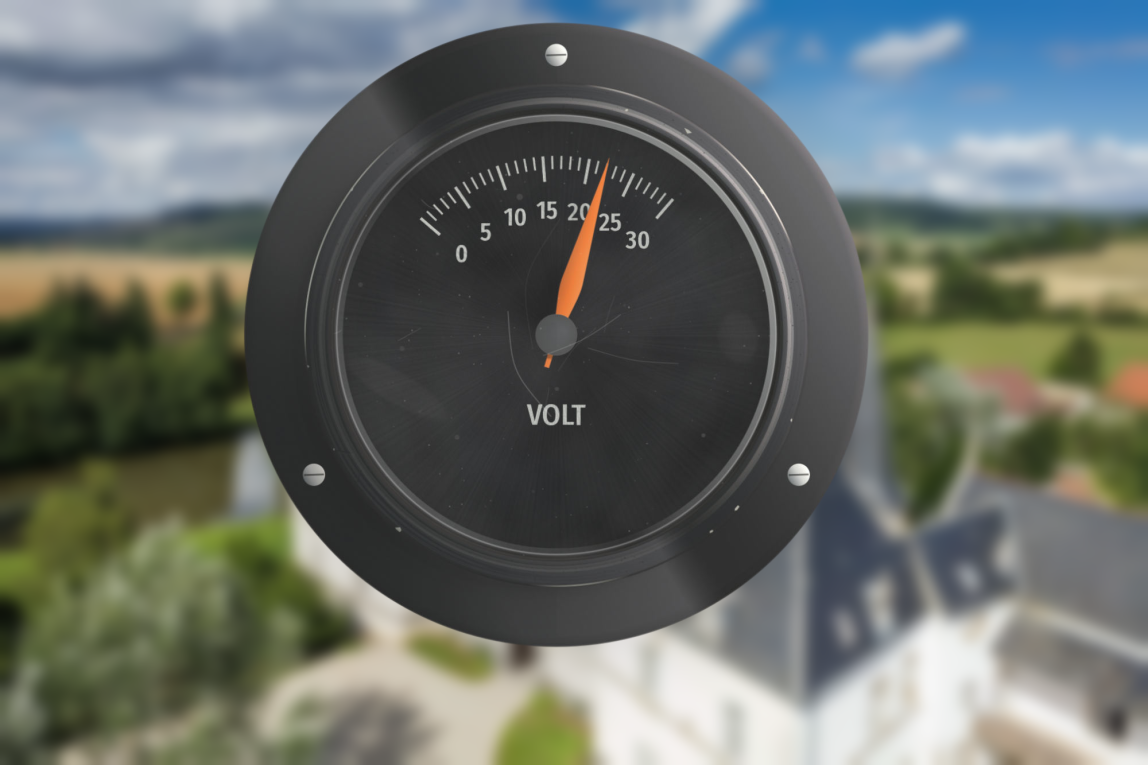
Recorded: 22 V
